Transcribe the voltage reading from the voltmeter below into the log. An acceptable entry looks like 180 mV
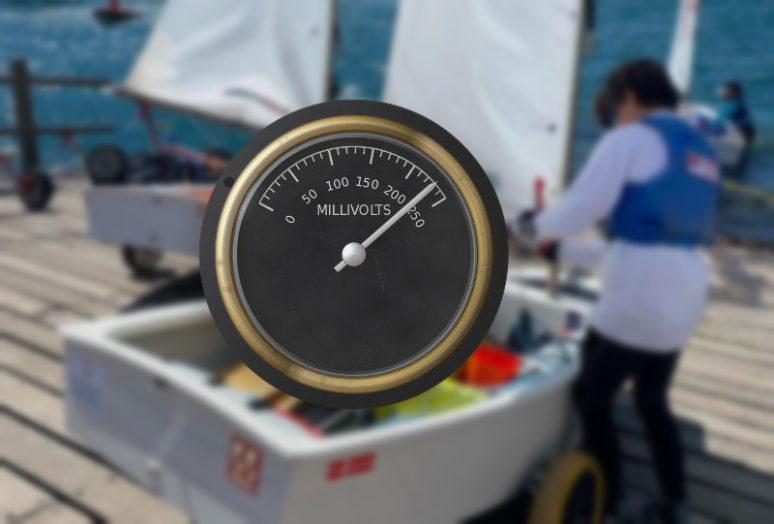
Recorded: 230 mV
